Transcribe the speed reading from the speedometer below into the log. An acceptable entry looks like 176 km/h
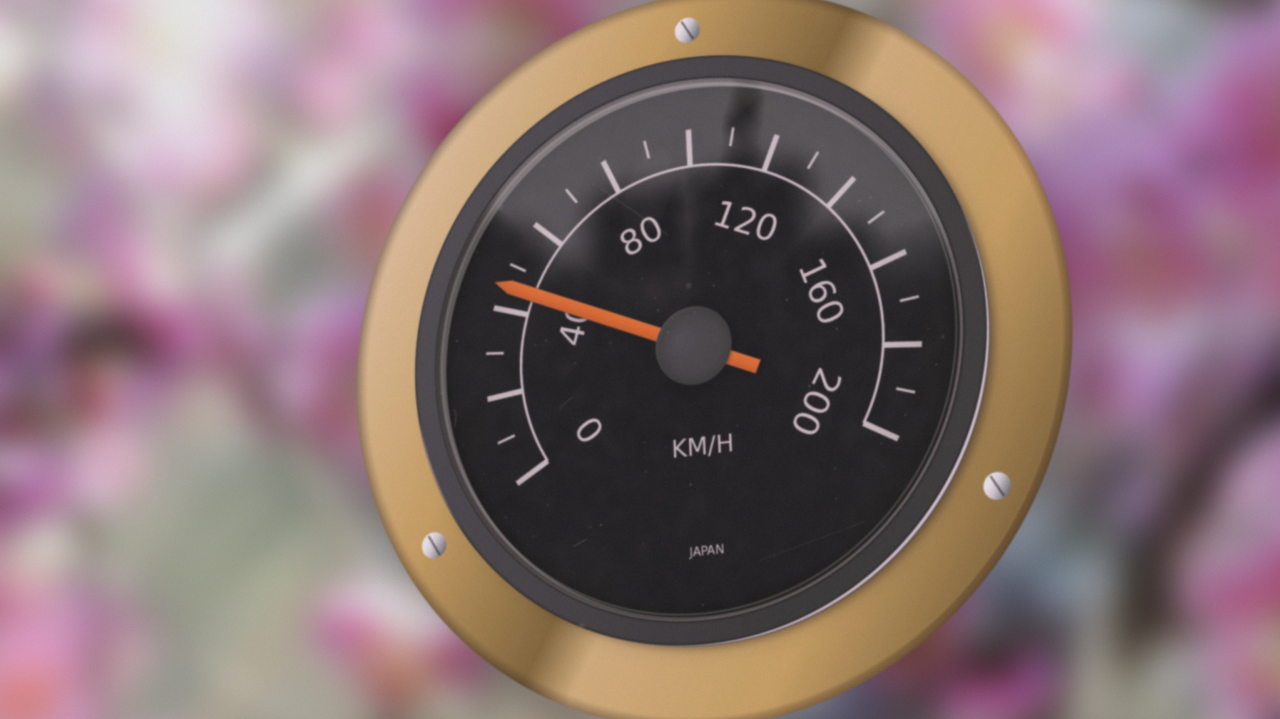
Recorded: 45 km/h
